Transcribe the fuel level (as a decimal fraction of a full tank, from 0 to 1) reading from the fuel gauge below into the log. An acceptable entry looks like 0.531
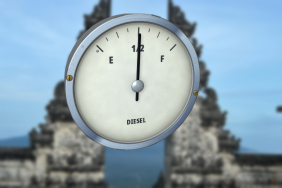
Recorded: 0.5
